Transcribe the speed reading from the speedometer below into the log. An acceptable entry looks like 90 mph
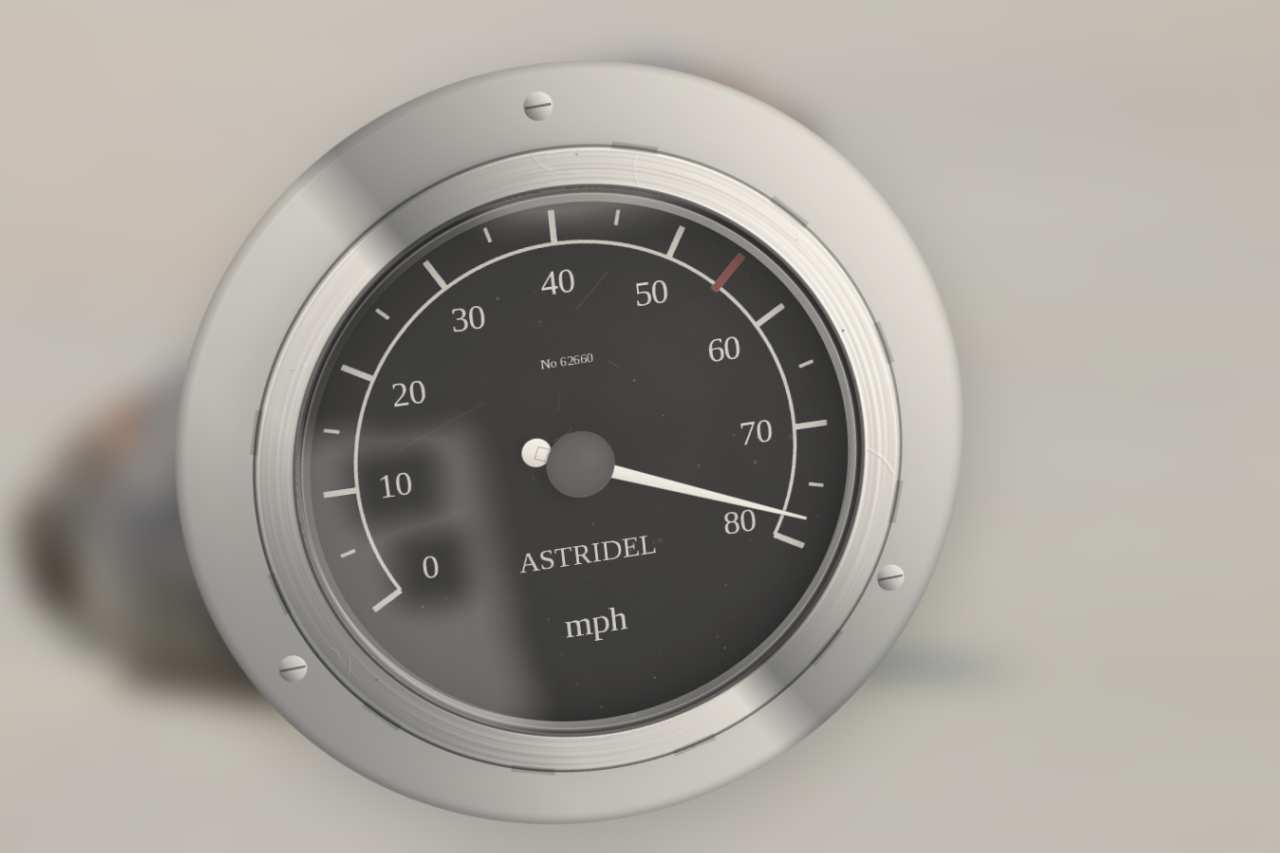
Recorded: 77.5 mph
